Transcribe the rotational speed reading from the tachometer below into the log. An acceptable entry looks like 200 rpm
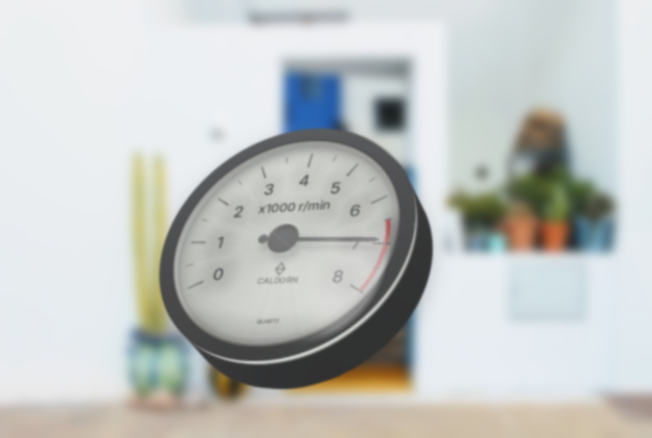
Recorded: 7000 rpm
